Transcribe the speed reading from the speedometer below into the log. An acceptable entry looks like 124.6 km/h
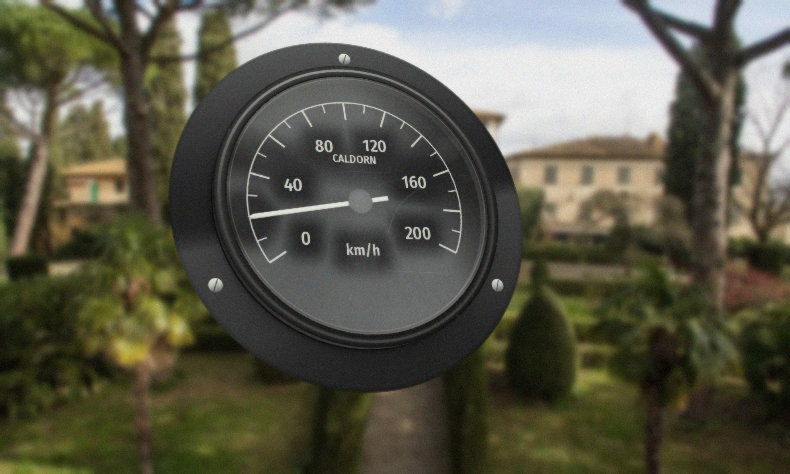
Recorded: 20 km/h
